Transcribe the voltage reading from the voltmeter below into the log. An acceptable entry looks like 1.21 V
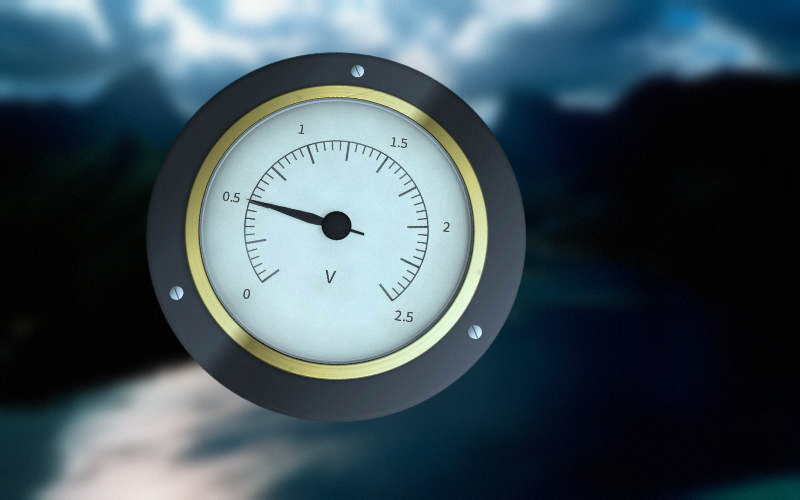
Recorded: 0.5 V
